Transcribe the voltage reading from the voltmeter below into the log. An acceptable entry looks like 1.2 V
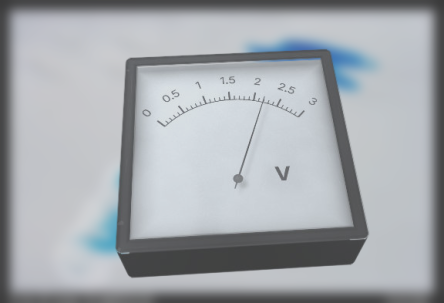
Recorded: 2.2 V
